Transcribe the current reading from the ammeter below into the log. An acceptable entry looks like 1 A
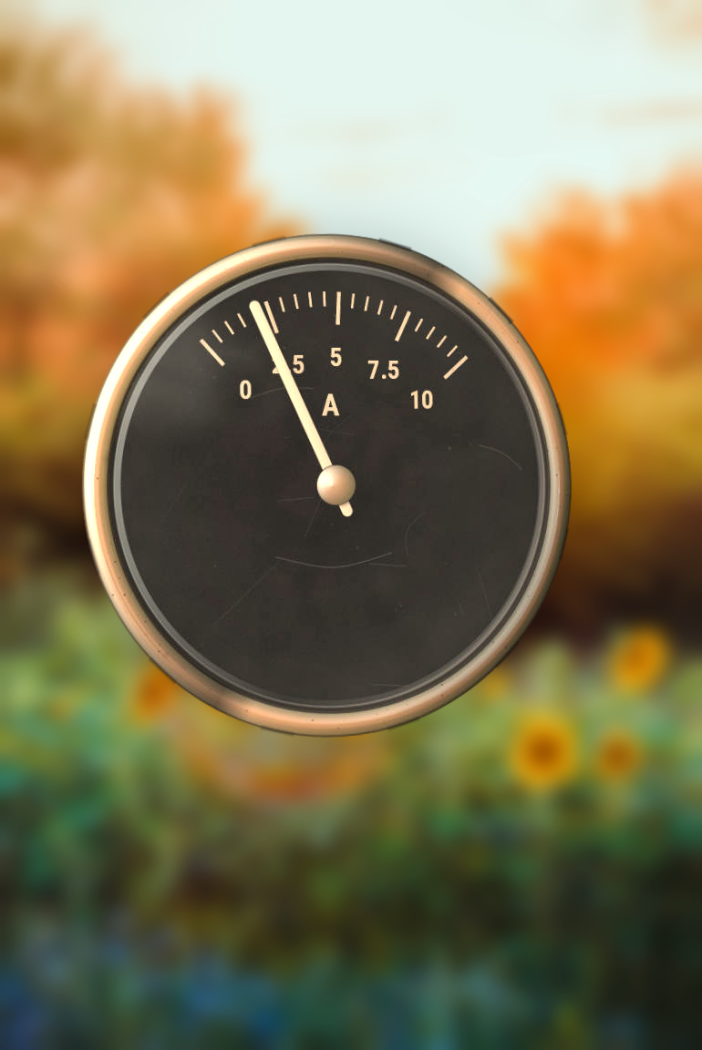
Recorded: 2 A
